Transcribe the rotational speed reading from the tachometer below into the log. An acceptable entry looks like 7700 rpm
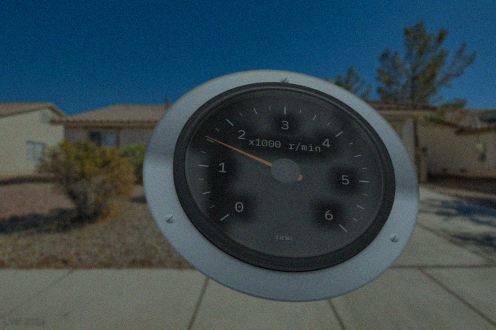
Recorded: 1500 rpm
